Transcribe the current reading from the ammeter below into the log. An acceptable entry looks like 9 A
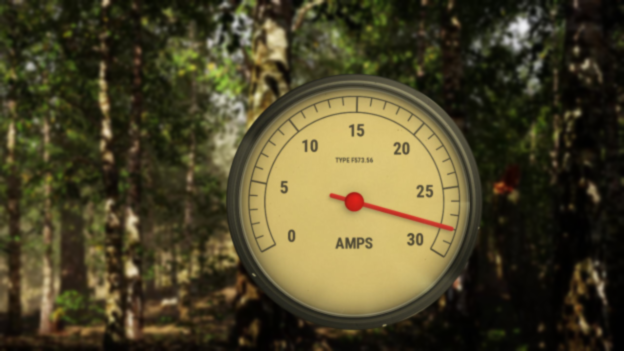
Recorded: 28 A
